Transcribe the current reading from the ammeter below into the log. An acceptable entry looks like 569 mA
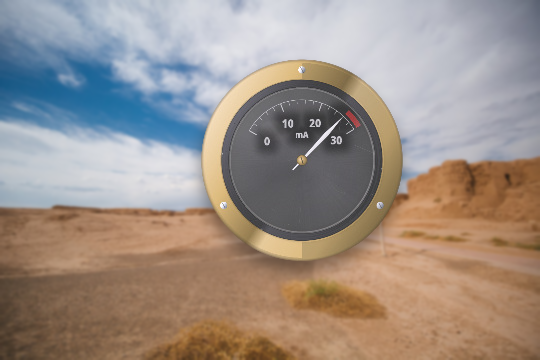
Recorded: 26 mA
